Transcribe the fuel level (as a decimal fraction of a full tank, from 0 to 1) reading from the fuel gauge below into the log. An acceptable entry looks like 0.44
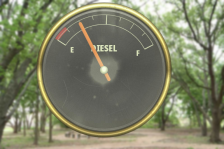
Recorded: 0.25
